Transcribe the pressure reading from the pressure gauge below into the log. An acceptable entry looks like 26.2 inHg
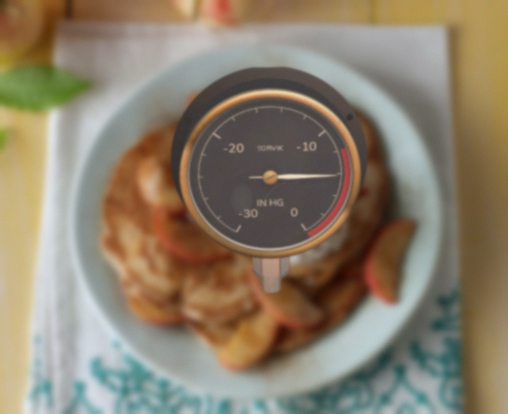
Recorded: -6 inHg
